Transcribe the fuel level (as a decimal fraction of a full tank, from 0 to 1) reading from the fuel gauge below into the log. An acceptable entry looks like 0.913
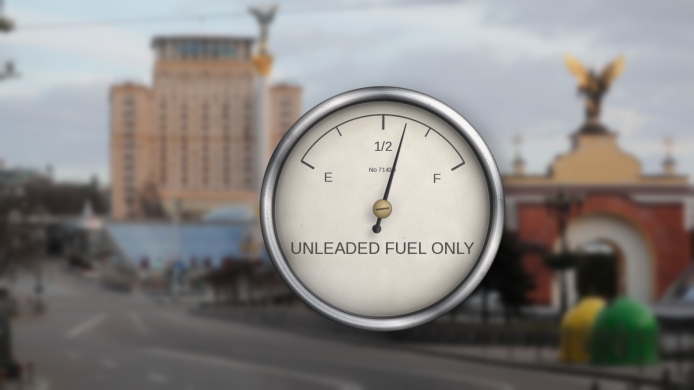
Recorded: 0.625
